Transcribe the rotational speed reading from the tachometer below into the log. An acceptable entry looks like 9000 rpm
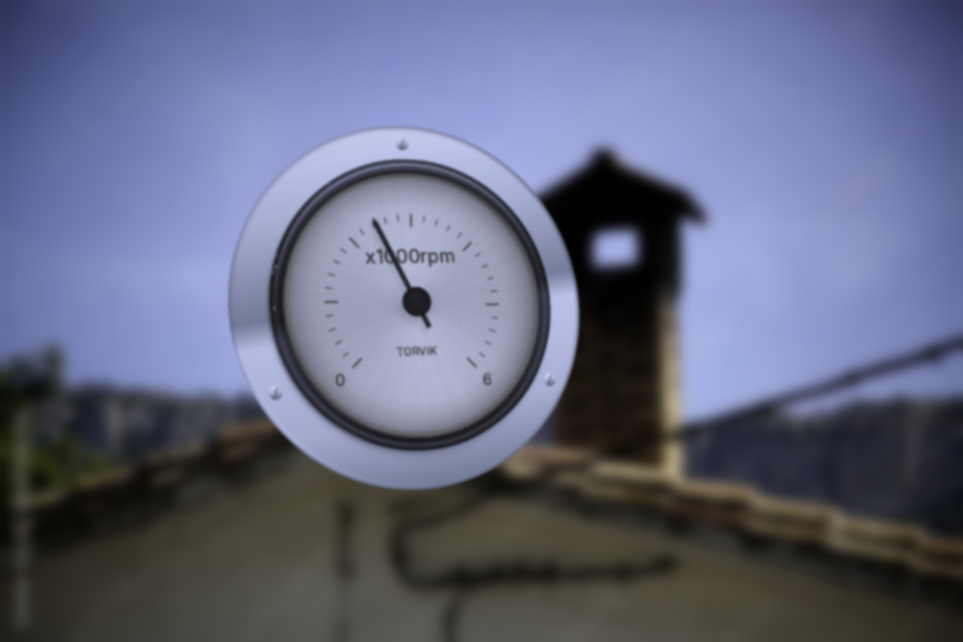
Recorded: 2400 rpm
